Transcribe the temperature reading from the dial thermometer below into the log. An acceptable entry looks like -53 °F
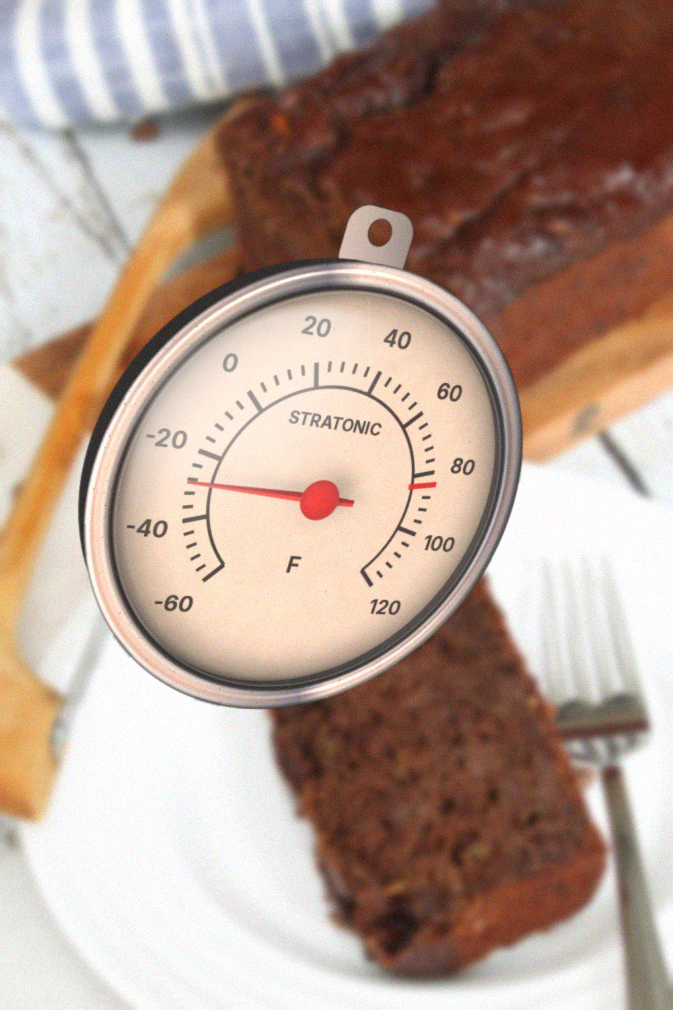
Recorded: -28 °F
